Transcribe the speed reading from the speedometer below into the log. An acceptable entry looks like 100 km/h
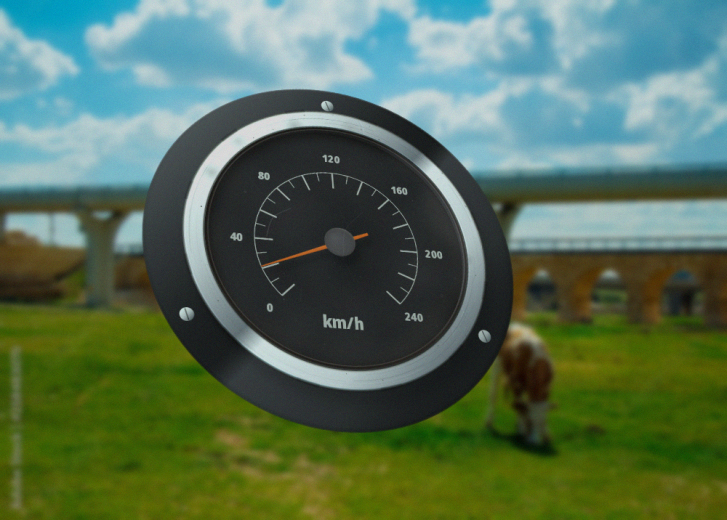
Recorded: 20 km/h
